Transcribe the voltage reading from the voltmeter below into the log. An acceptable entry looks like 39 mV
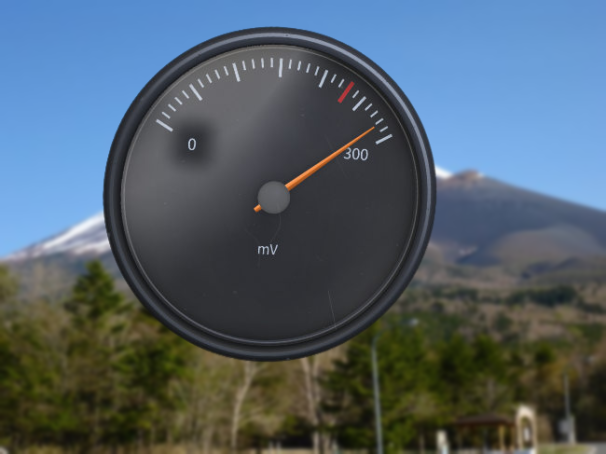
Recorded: 280 mV
